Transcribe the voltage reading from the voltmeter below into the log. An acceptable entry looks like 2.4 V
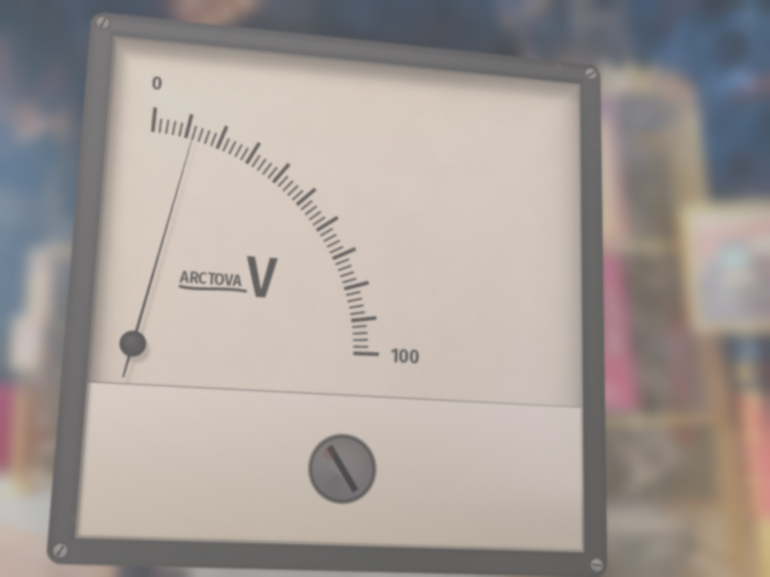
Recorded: 12 V
